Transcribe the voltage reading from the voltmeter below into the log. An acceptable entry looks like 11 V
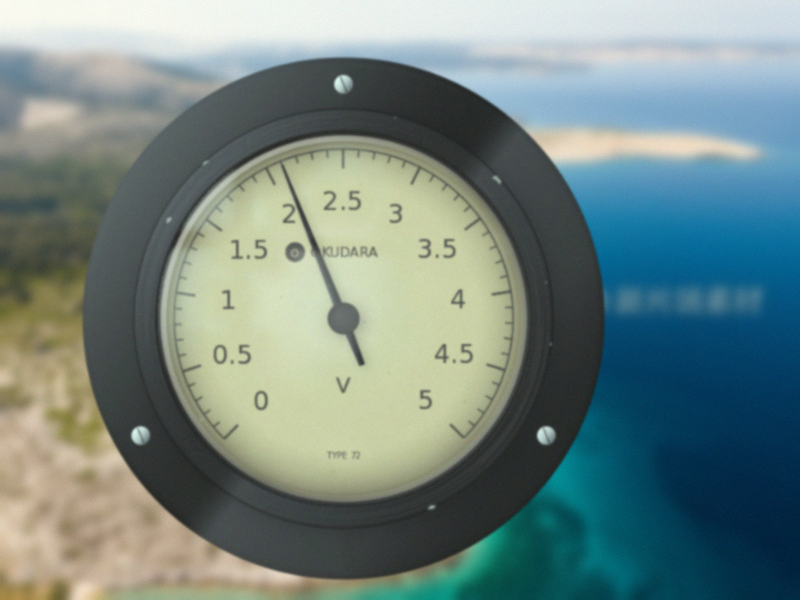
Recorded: 2.1 V
